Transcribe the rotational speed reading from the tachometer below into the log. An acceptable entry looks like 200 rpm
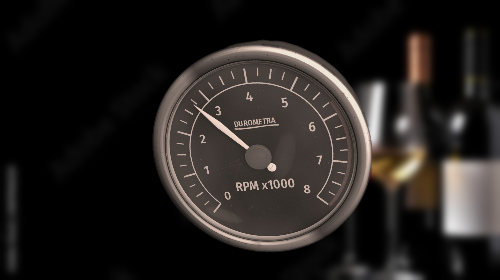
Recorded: 2750 rpm
